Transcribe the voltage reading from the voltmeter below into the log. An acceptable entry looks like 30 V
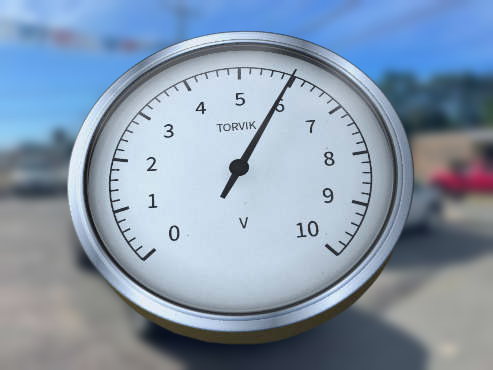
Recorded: 6 V
